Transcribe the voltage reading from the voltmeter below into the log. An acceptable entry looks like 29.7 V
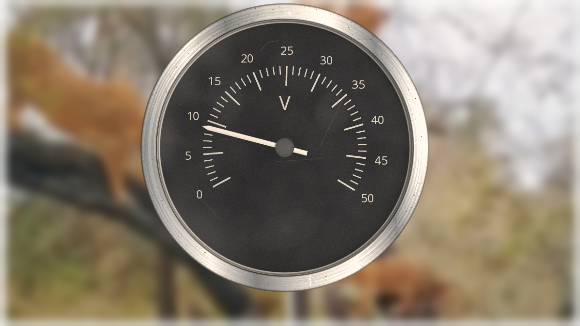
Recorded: 9 V
